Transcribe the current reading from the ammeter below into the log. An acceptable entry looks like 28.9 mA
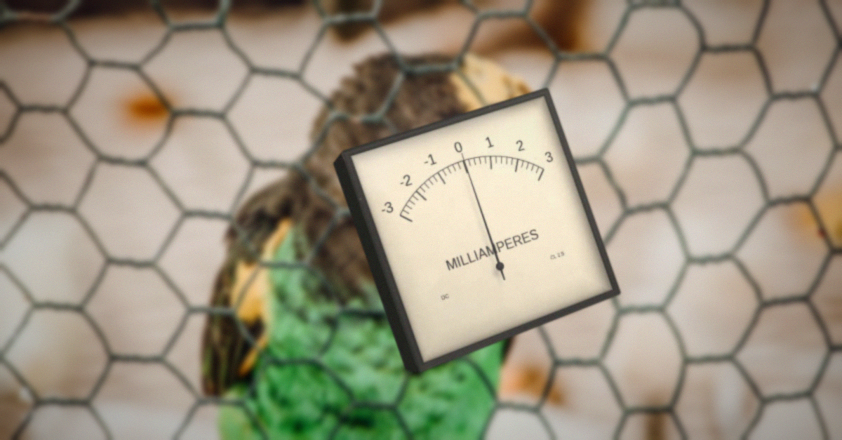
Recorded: 0 mA
